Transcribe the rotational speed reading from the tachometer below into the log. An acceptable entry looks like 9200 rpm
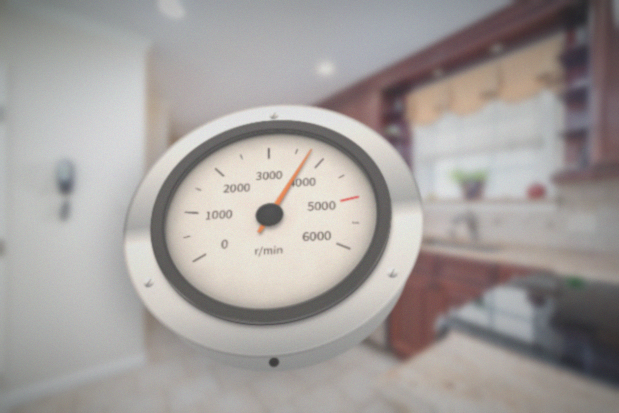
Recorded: 3750 rpm
